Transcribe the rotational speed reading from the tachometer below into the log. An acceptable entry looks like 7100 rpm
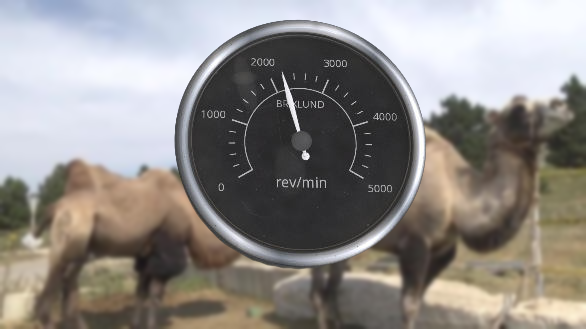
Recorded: 2200 rpm
